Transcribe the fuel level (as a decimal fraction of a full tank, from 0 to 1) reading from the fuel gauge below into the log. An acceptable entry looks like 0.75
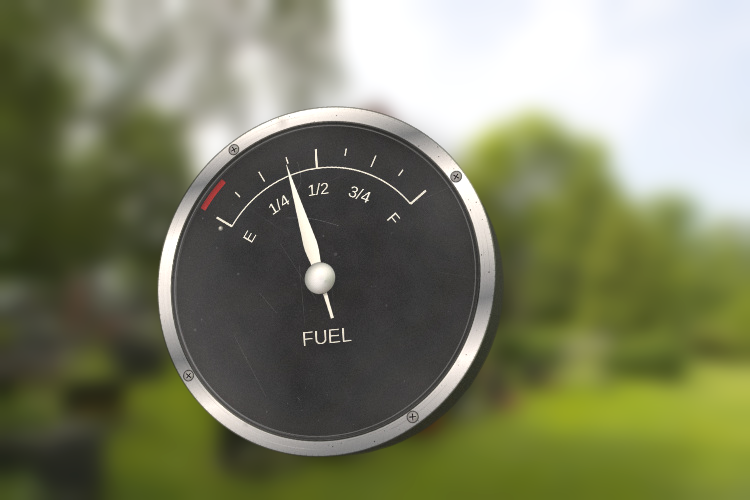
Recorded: 0.375
